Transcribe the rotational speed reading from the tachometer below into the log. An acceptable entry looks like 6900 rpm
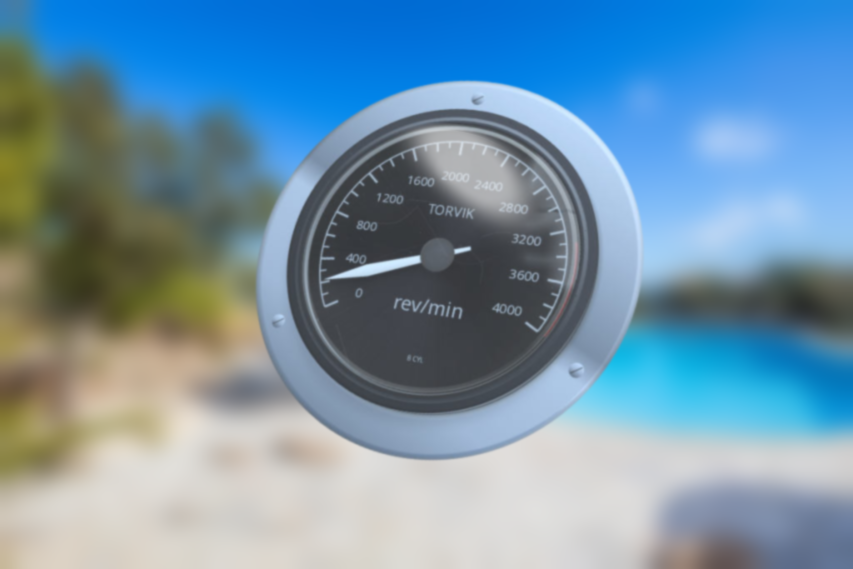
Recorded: 200 rpm
